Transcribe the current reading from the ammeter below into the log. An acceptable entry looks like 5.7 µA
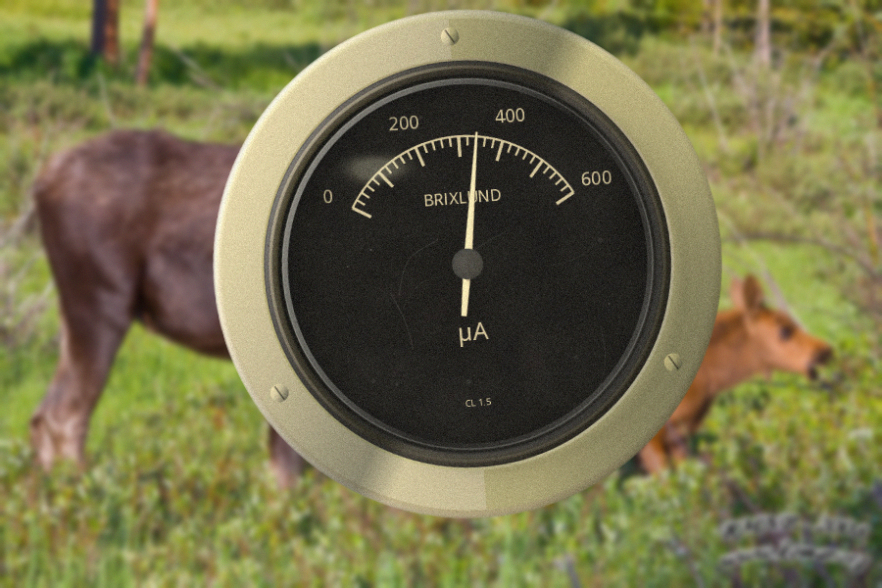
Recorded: 340 µA
